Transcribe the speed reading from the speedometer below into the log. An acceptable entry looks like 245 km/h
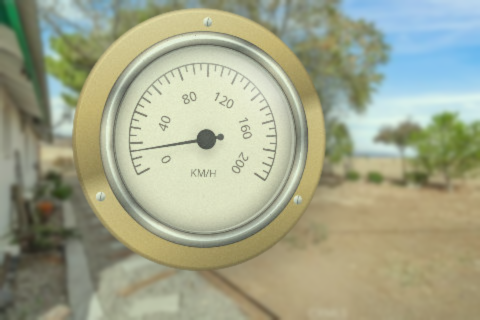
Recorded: 15 km/h
